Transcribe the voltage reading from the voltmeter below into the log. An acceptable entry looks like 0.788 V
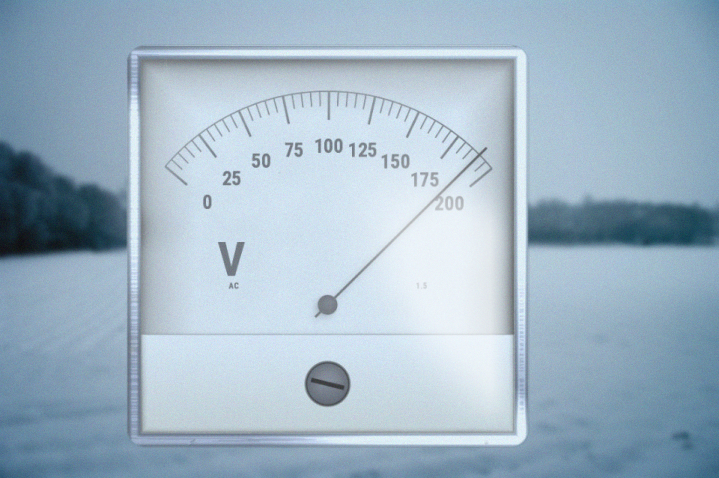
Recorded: 190 V
